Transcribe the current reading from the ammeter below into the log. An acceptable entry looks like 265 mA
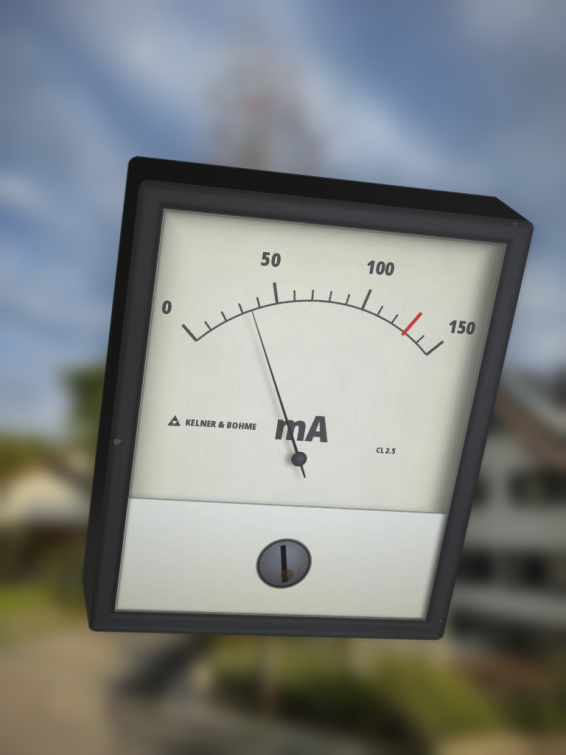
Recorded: 35 mA
